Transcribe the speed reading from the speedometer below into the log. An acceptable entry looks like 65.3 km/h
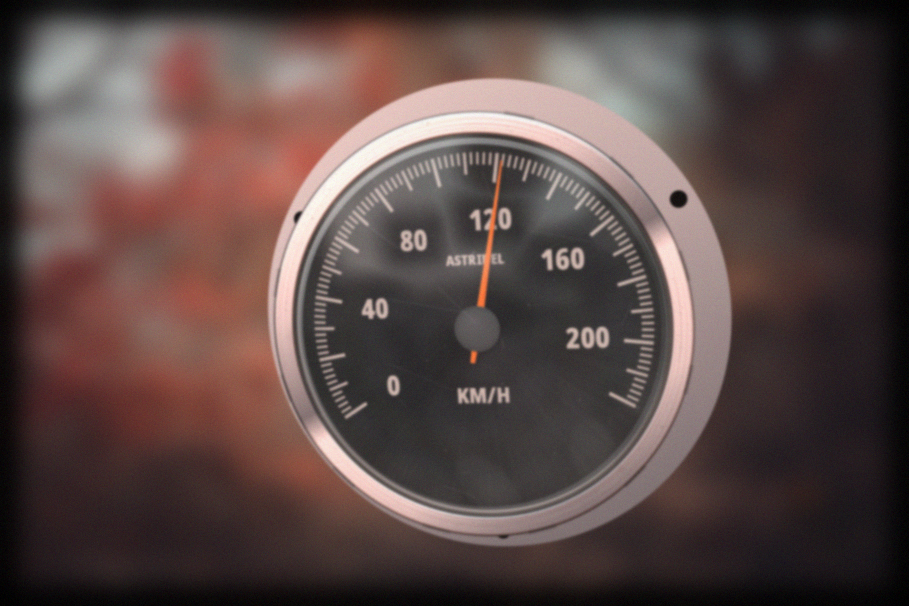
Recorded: 122 km/h
